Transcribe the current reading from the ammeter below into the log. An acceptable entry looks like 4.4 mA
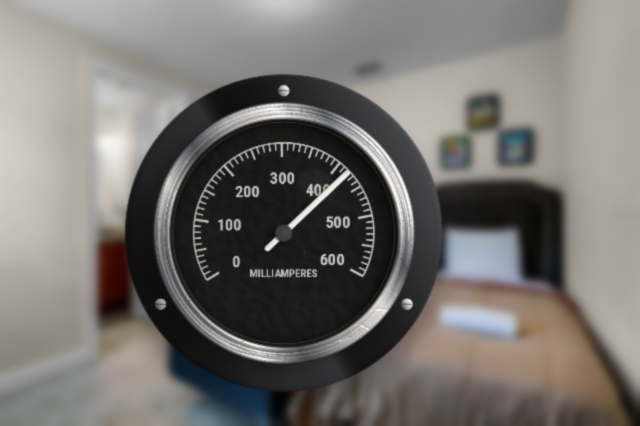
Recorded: 420 mA
